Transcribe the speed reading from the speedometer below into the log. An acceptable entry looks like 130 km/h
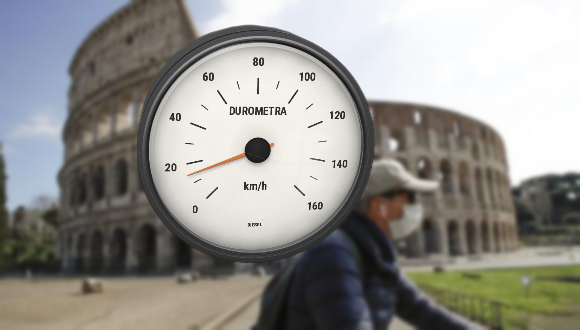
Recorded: 15 km/h
